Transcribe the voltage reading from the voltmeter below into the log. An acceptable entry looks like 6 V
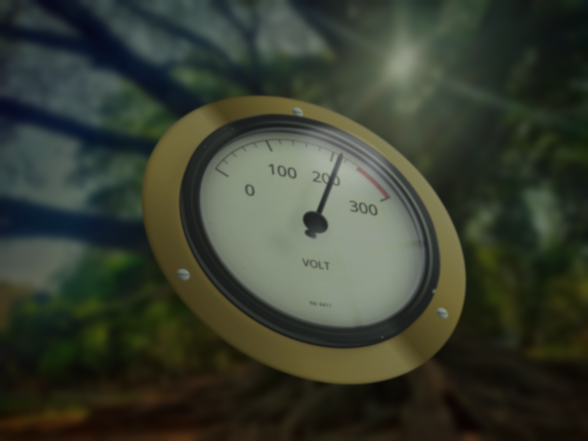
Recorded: 210 V
